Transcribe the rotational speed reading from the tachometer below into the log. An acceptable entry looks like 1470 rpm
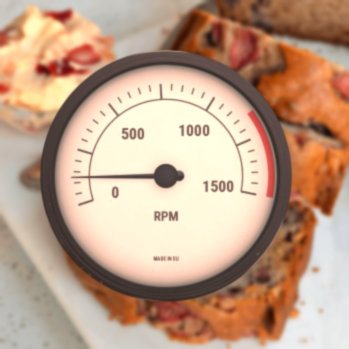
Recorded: 125 rpm
